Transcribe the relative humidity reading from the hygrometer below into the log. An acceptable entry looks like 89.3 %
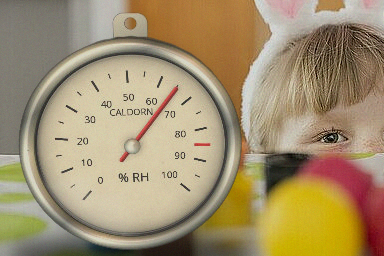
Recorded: 65 %
